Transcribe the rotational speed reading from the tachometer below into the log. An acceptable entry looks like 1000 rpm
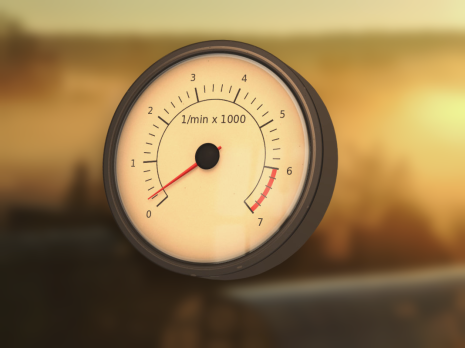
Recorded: 200 rpm
